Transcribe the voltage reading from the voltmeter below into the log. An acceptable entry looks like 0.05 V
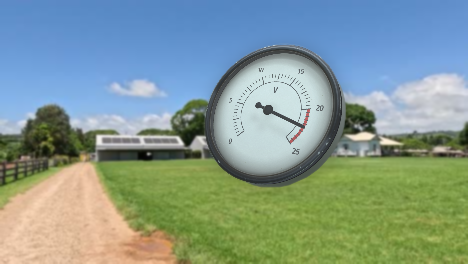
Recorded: 22.5 V
